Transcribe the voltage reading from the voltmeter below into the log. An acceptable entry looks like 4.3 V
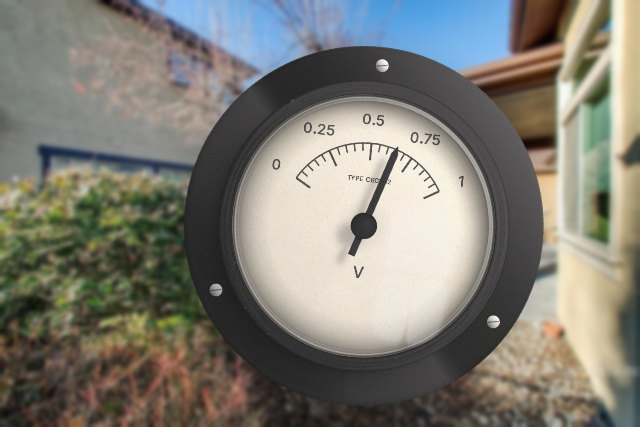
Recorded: 0.65 V
